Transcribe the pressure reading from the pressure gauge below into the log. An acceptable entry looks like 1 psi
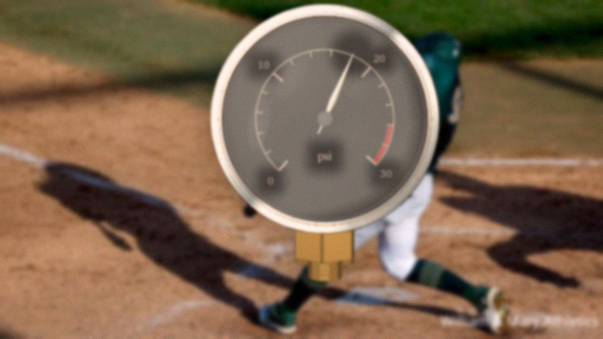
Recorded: 18 psi
